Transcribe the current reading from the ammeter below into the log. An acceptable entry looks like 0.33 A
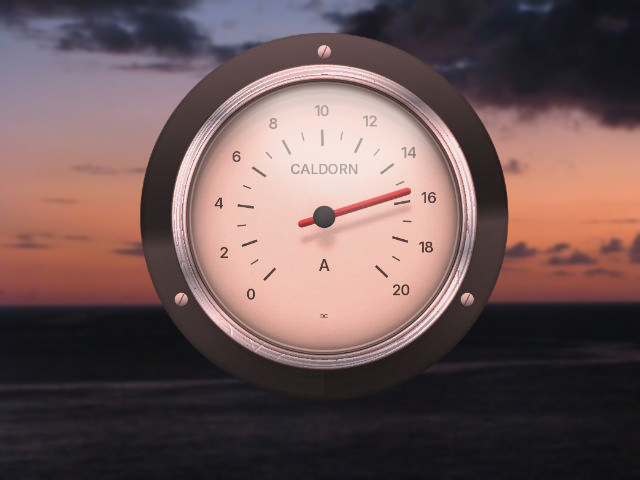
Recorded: 15.5 A
